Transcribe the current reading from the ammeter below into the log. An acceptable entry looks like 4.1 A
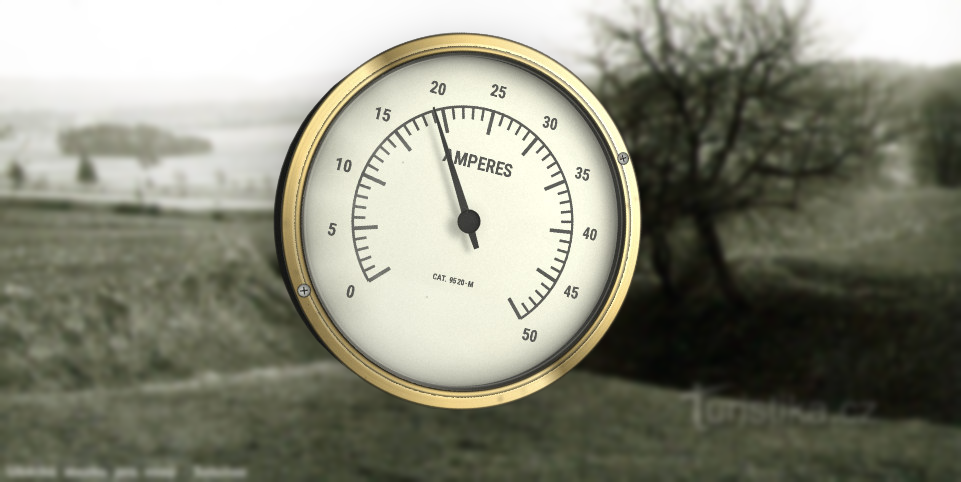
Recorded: 19 A
